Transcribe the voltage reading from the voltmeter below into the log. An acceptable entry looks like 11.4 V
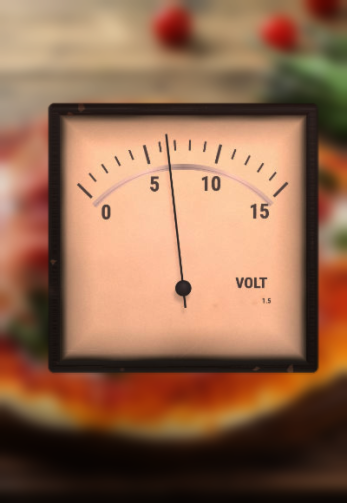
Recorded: 6.5 V
